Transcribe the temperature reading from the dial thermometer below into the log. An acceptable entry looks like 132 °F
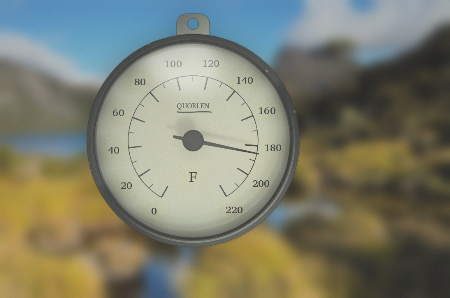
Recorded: 185 °F
